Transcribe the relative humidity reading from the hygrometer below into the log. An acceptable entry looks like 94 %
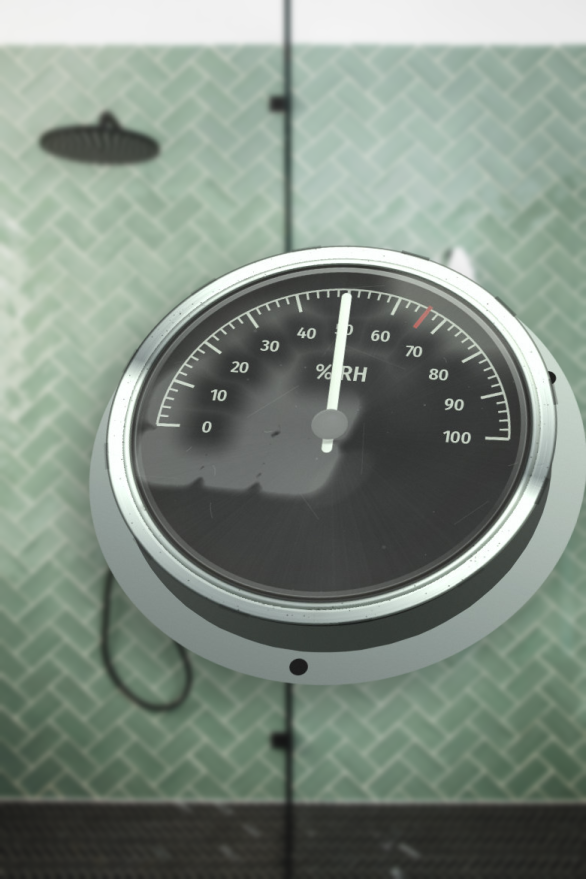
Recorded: 50 %
